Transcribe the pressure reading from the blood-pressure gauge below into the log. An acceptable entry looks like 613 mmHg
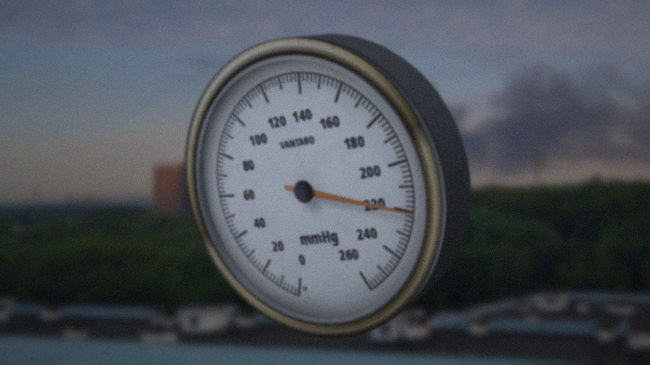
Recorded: 220 mmHg
